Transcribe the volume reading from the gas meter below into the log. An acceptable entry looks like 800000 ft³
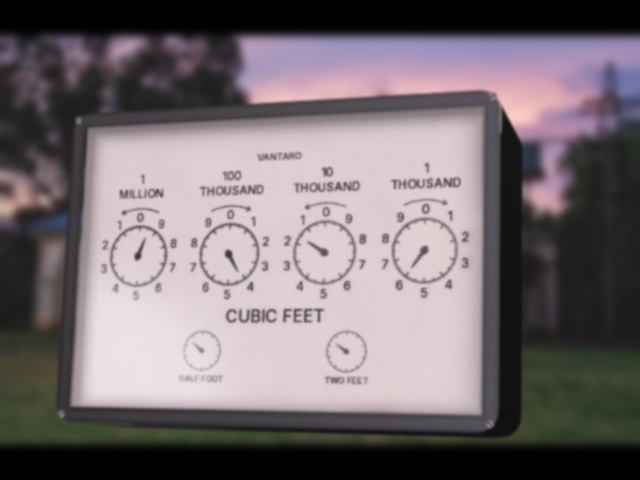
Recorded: 941600 ft³
